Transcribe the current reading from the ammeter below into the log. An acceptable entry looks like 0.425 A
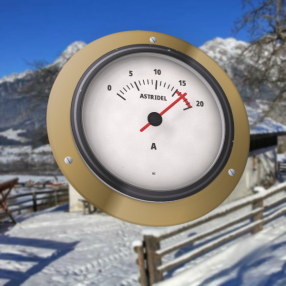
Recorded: 17 A
